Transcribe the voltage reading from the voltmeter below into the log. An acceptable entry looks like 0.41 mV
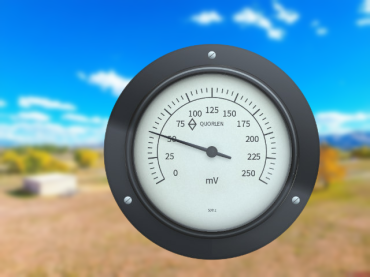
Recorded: 50 mV
